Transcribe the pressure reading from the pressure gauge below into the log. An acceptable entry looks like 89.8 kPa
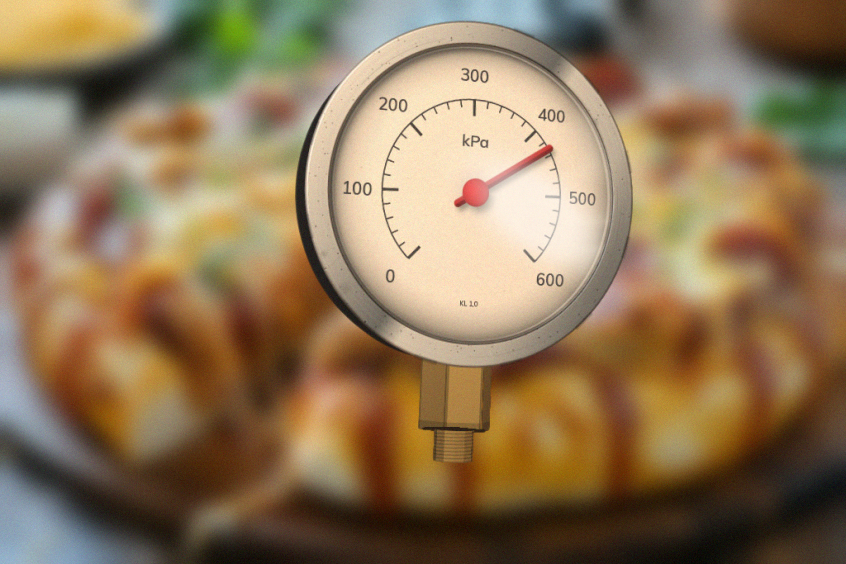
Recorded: 430 kPa
